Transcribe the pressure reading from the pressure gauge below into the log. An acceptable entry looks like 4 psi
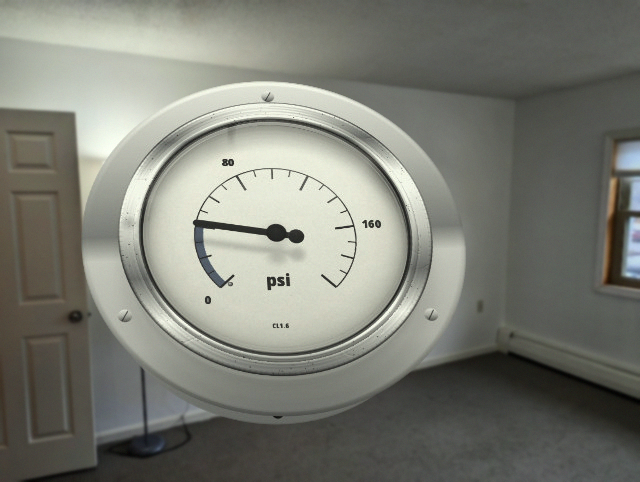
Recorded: 40 psi
